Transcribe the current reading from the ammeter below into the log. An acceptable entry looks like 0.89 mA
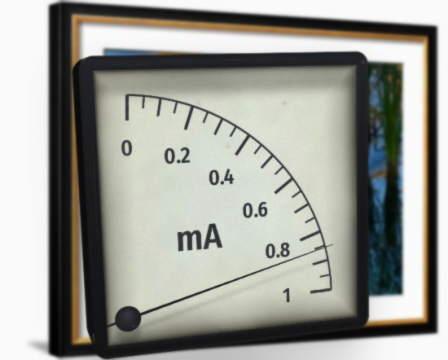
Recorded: 0.85 mA
